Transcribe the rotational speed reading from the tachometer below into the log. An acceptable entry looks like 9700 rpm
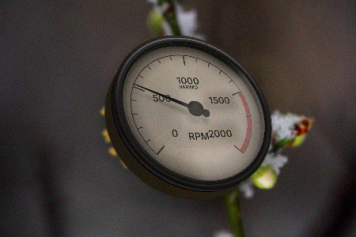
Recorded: 500 rpm
